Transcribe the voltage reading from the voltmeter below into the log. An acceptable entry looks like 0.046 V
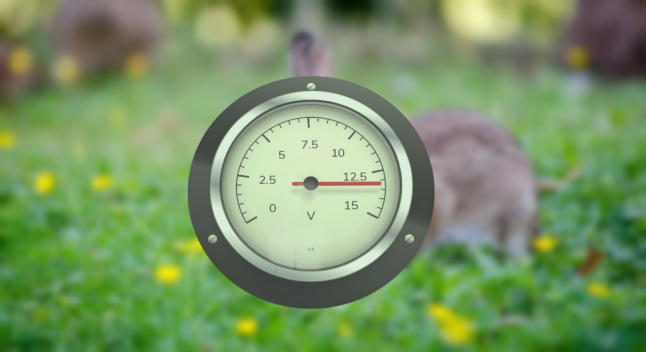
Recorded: 13.25 V
